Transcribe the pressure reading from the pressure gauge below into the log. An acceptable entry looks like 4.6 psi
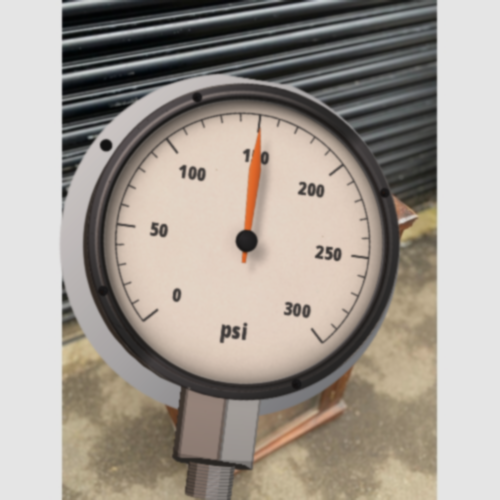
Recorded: 150 psi
